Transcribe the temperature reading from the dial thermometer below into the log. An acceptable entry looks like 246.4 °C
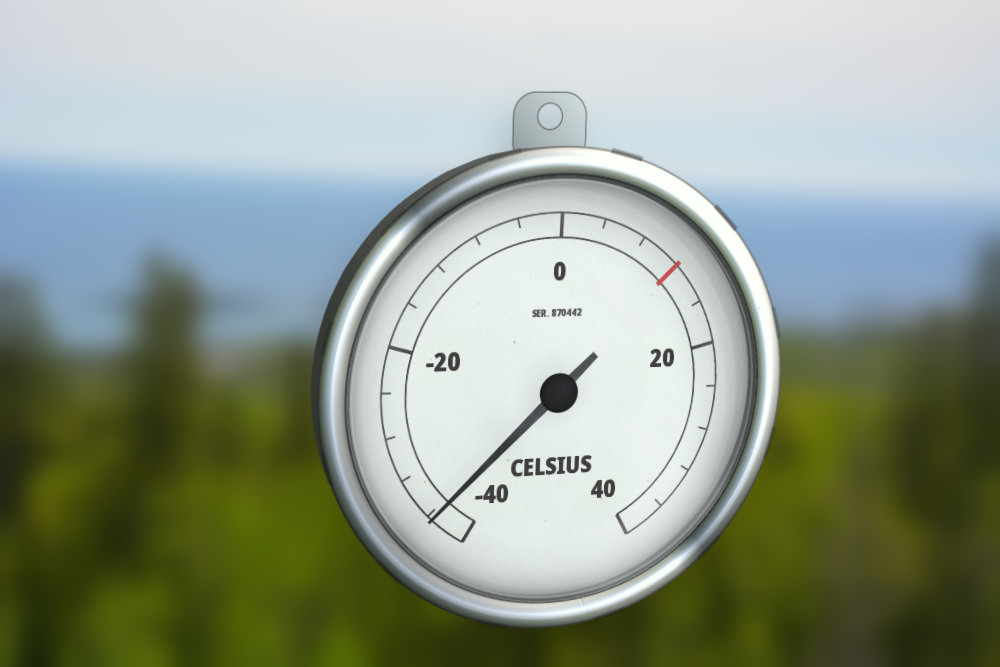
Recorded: -36 °C
